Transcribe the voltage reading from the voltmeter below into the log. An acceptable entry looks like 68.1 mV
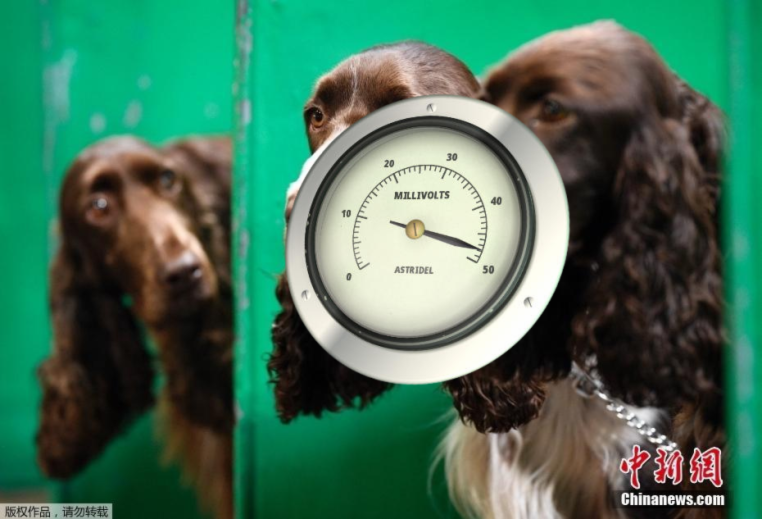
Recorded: 48 mV
